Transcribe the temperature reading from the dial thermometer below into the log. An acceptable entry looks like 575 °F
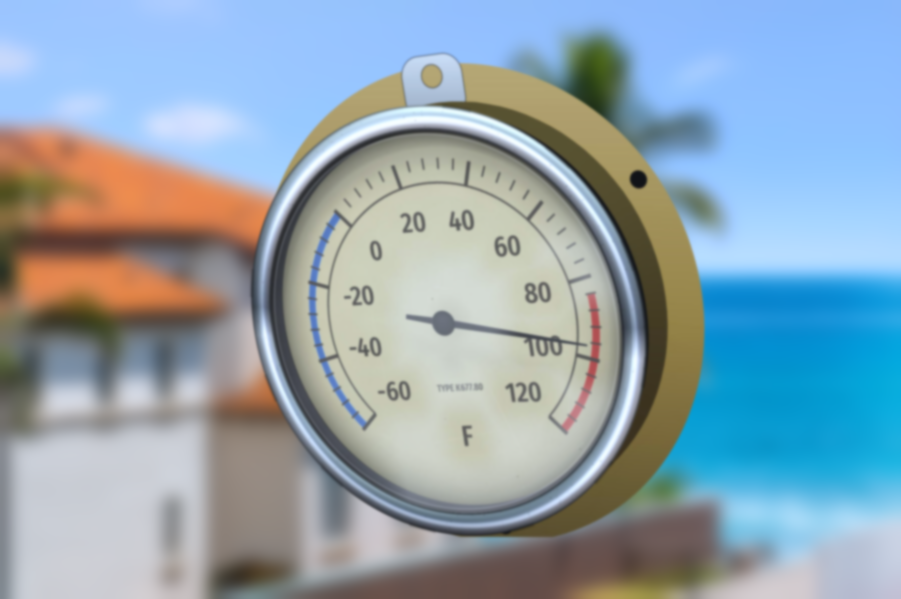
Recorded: 96 °F
